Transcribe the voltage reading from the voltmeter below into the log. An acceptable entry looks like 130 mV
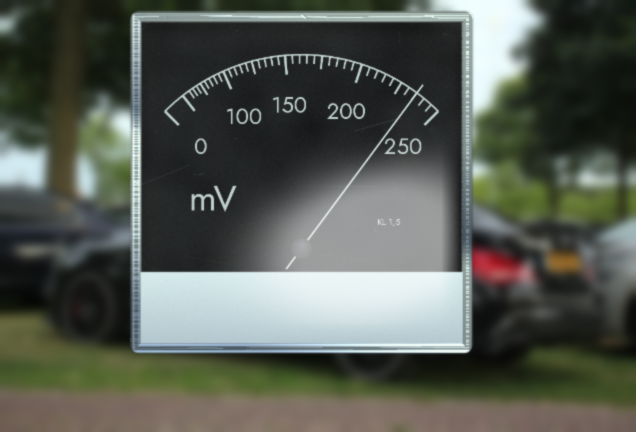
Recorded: 235 mV
